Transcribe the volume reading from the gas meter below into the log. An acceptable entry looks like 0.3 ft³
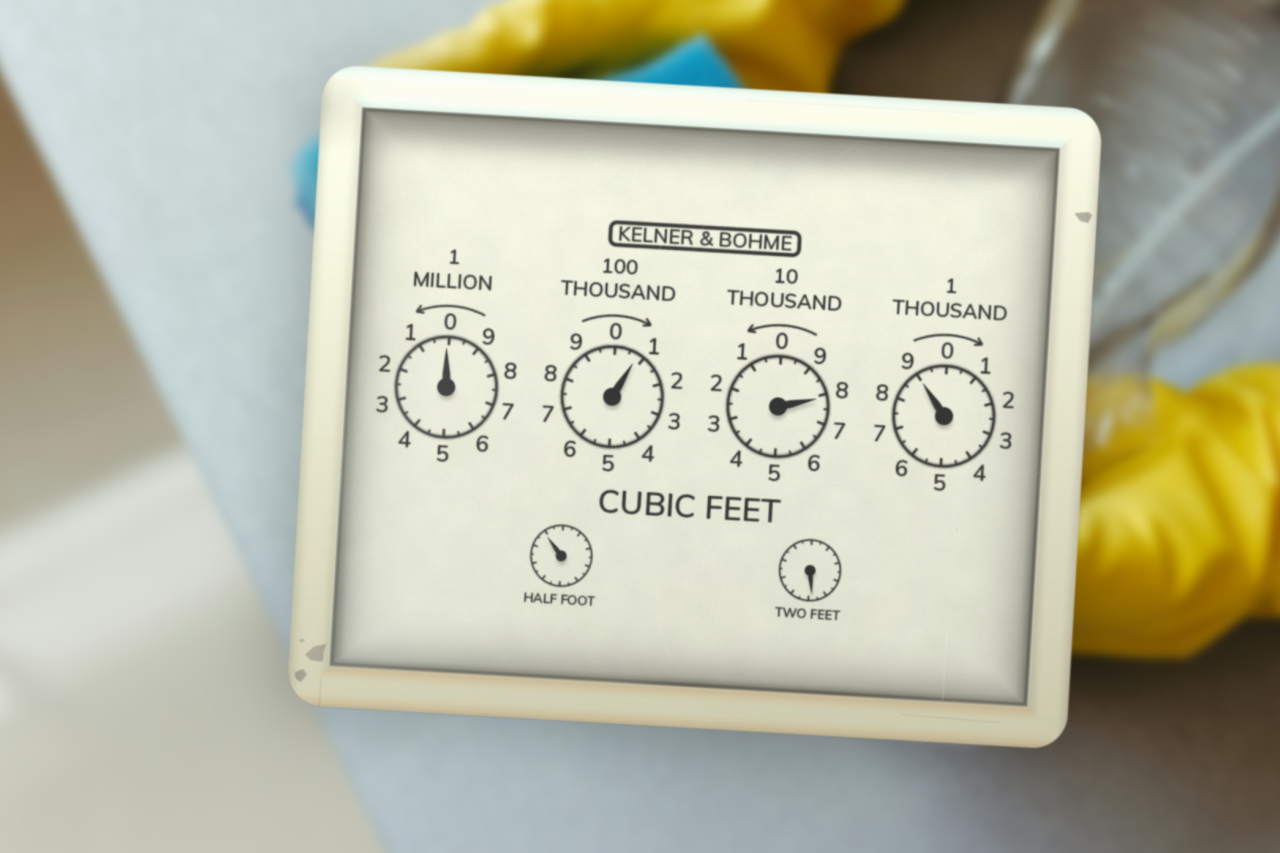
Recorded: 7900 ft³
